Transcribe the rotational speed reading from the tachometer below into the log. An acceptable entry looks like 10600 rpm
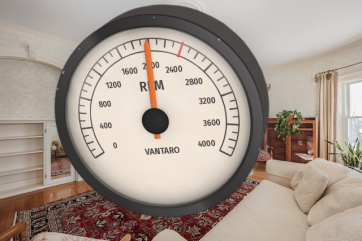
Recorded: 2000 rpm
